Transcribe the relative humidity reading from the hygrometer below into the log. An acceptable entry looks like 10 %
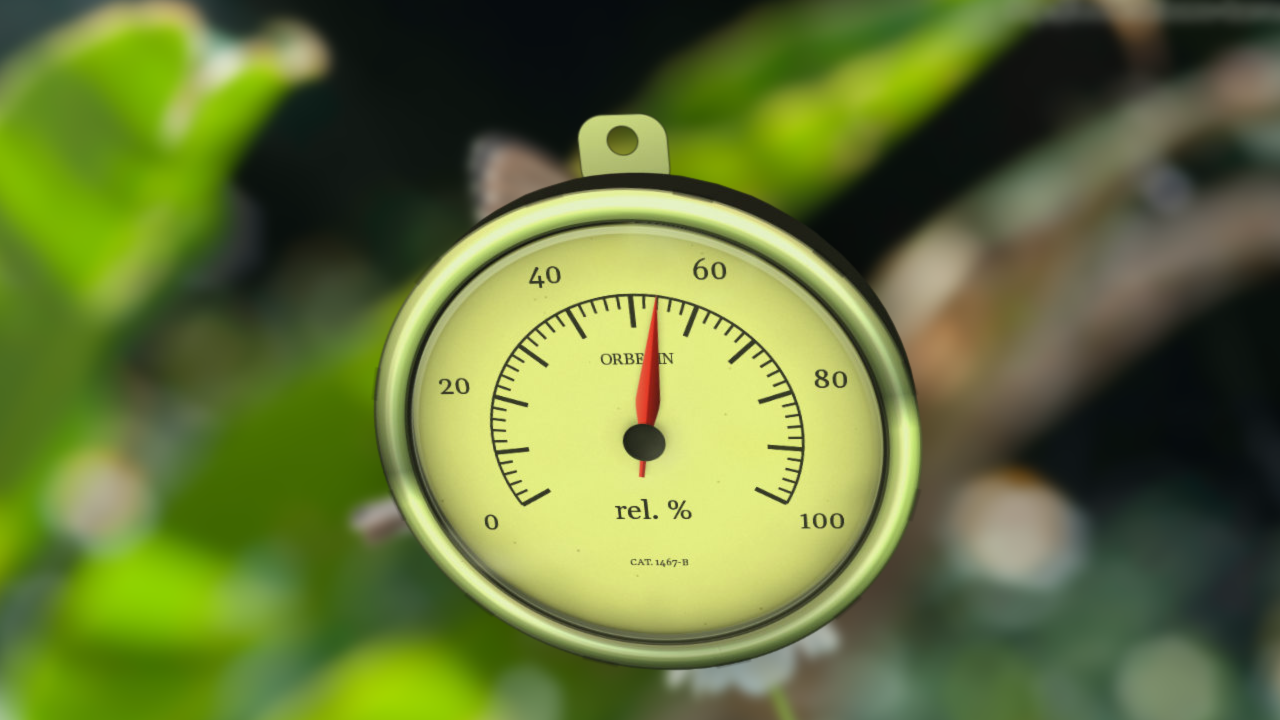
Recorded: 54 %
